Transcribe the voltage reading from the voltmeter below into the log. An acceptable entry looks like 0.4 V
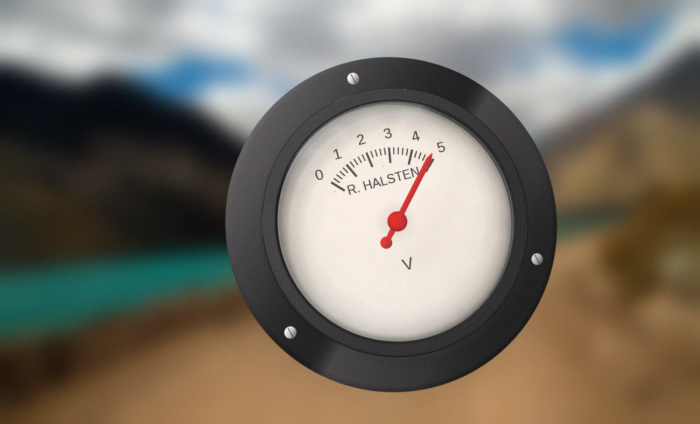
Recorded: 4.8 V
